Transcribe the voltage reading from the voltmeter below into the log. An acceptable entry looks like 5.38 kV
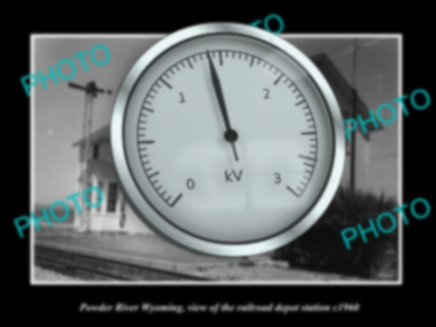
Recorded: 1.4 kV
